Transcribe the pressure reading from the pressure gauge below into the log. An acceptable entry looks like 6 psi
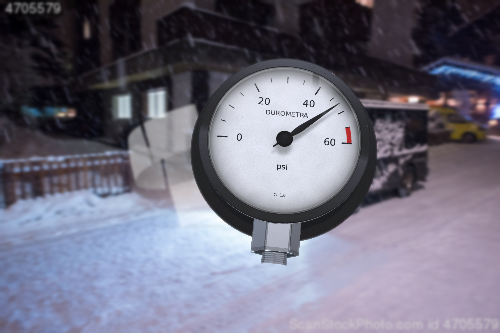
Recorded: 47.5 psi
